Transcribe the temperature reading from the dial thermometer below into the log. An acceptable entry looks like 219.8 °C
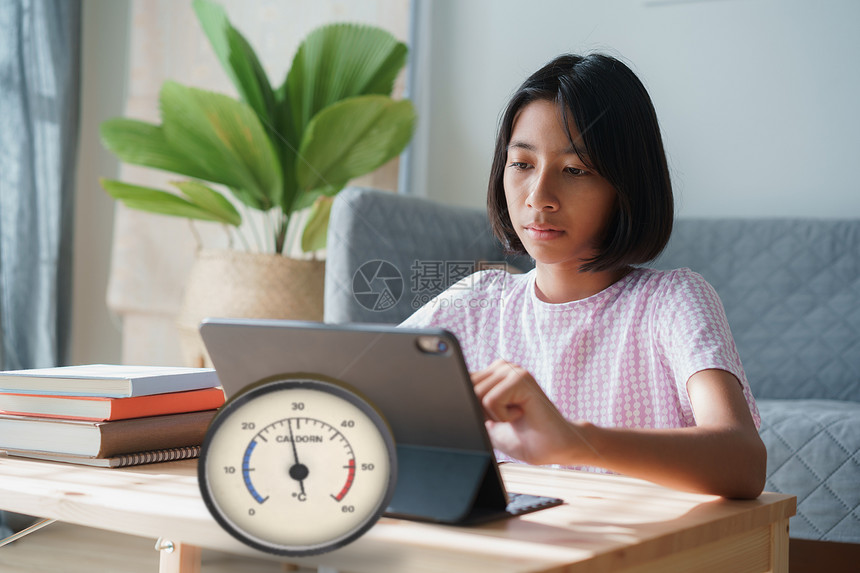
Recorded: 28 °C
